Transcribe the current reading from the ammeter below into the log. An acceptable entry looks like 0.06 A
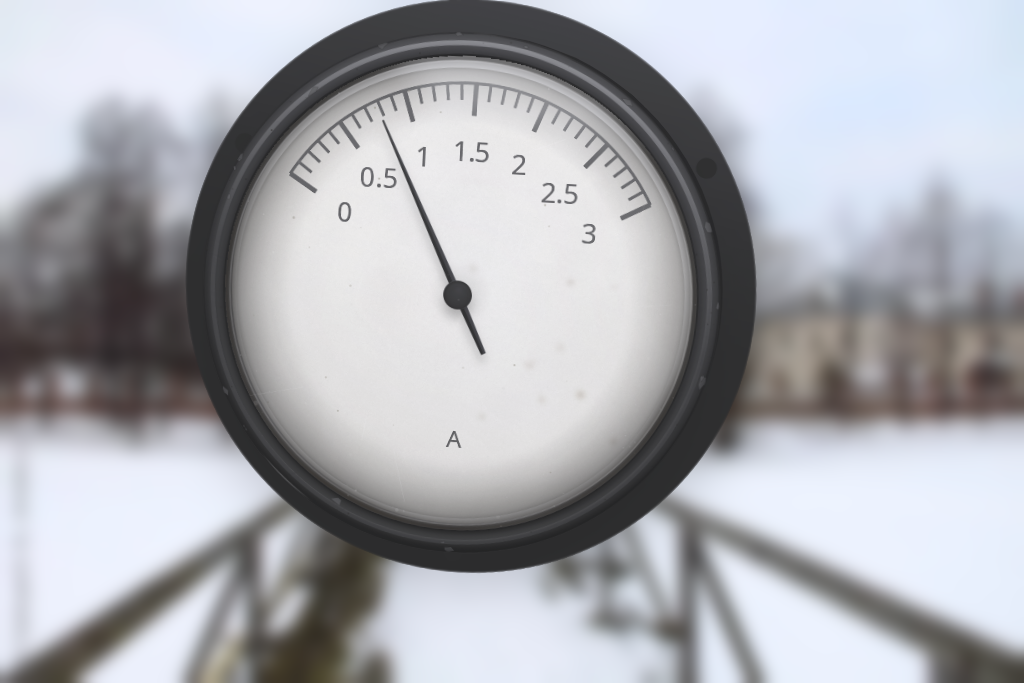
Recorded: 0.8 A
